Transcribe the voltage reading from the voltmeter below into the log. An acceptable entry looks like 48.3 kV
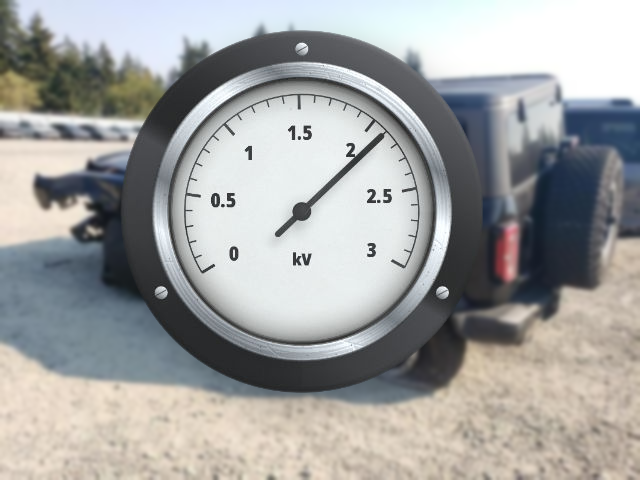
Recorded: 2.1 kV
